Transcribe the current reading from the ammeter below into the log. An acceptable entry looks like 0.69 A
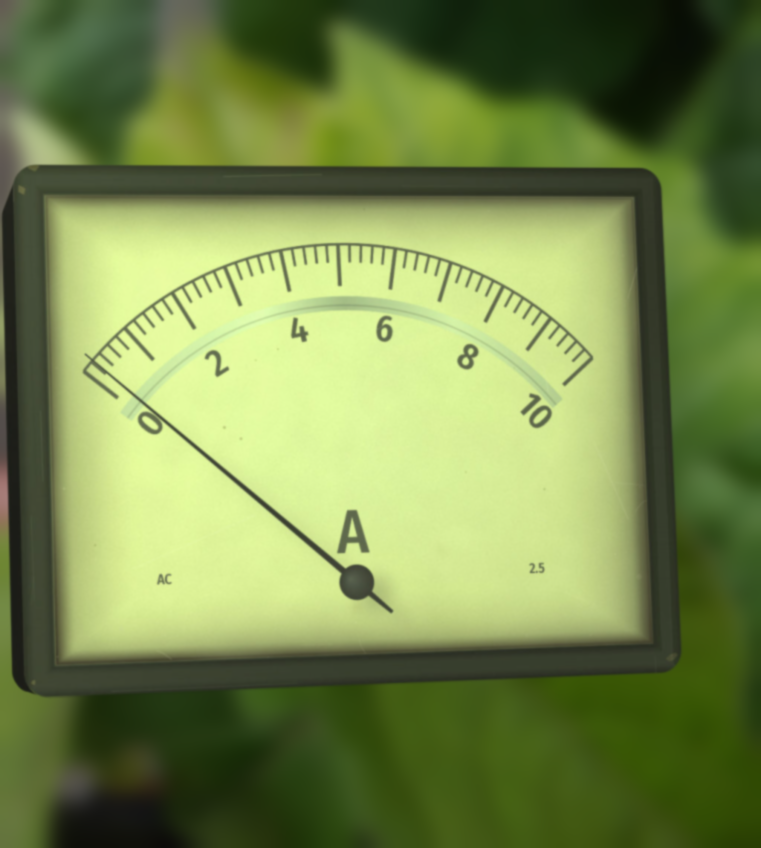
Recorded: 0.2 A
